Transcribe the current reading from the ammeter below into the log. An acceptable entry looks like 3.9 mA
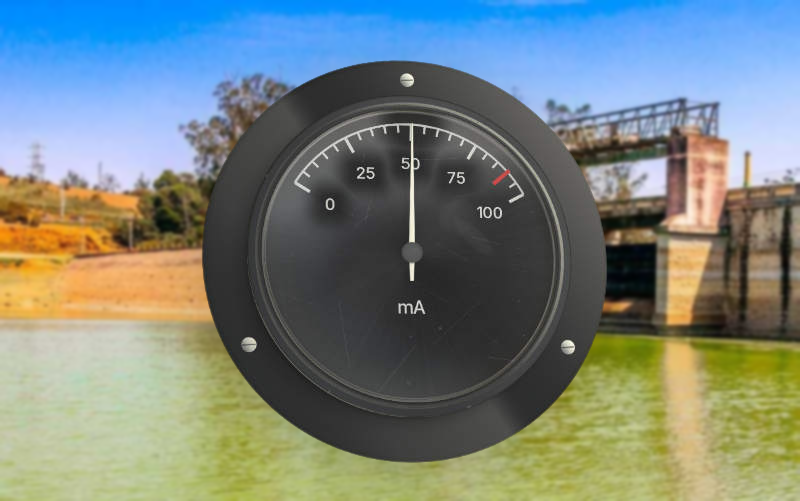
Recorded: 50 mA
